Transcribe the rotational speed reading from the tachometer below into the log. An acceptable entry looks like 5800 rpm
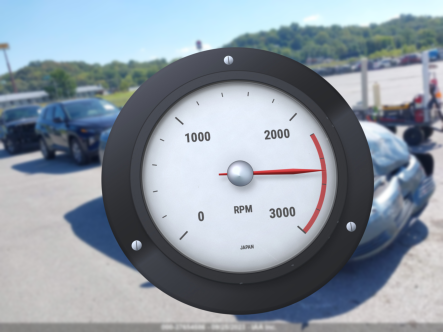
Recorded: 2500 rpm
